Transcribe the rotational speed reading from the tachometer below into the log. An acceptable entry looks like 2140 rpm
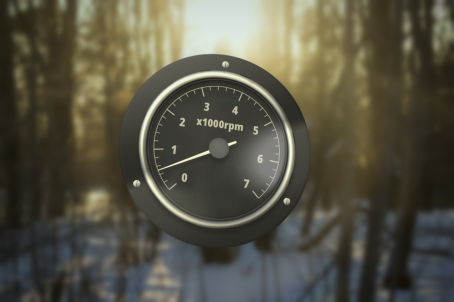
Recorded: 500 rpm
